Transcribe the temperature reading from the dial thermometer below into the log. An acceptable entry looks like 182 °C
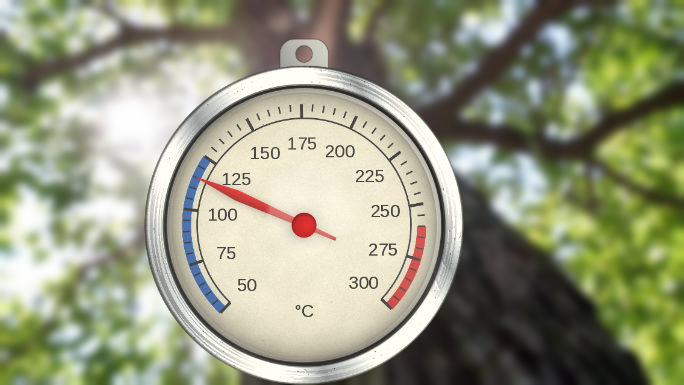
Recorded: 115 °C
